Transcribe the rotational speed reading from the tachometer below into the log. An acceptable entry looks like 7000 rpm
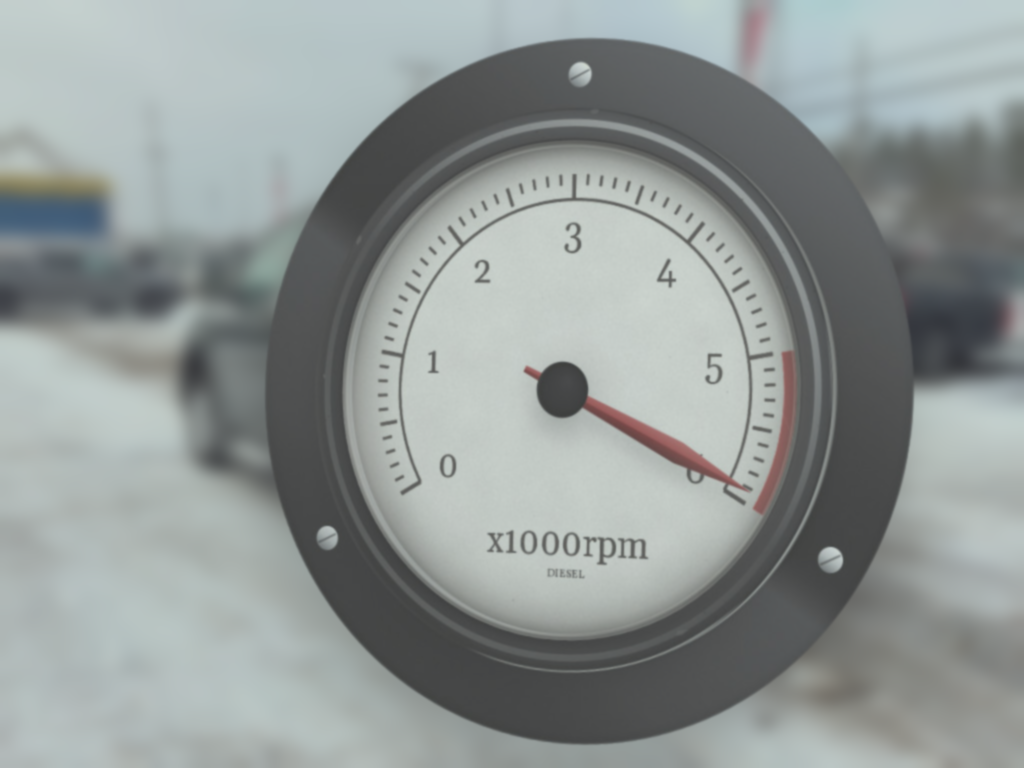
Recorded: 5900 rpm
